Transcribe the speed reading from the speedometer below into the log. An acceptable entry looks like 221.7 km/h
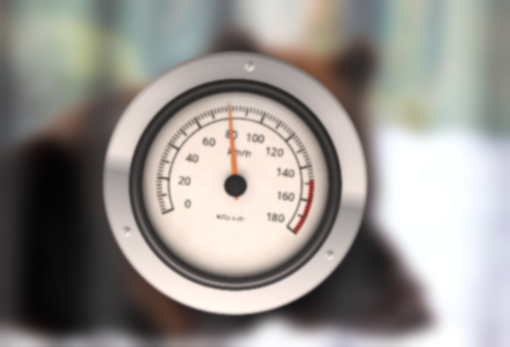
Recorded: 80 km/h
